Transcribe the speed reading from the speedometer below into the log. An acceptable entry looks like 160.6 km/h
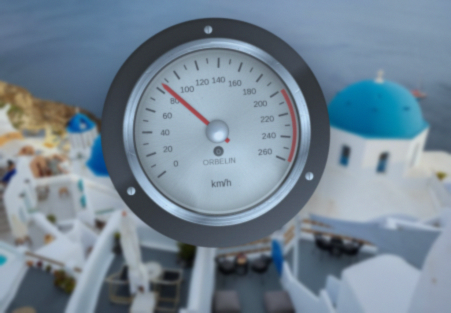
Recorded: 85 km/h
